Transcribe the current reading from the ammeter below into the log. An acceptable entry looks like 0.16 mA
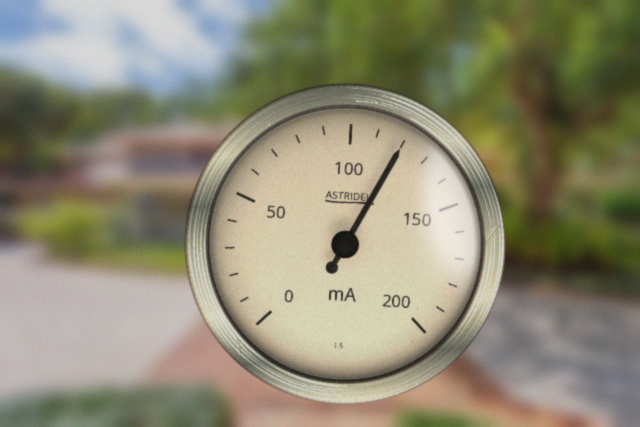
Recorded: 120 mA
